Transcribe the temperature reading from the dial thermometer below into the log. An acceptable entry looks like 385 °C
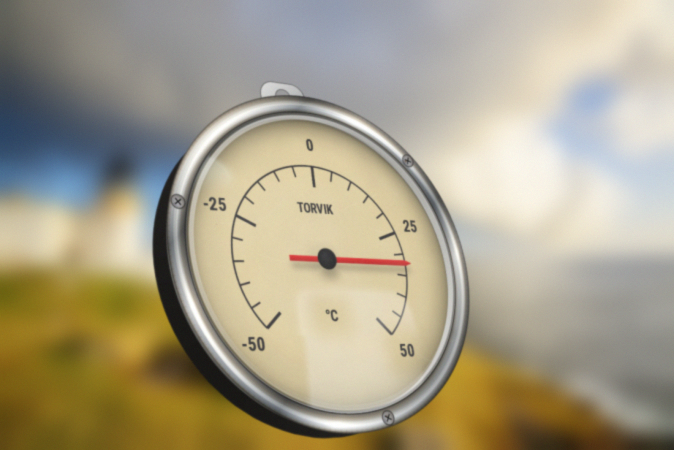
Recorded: 32.5 °C
